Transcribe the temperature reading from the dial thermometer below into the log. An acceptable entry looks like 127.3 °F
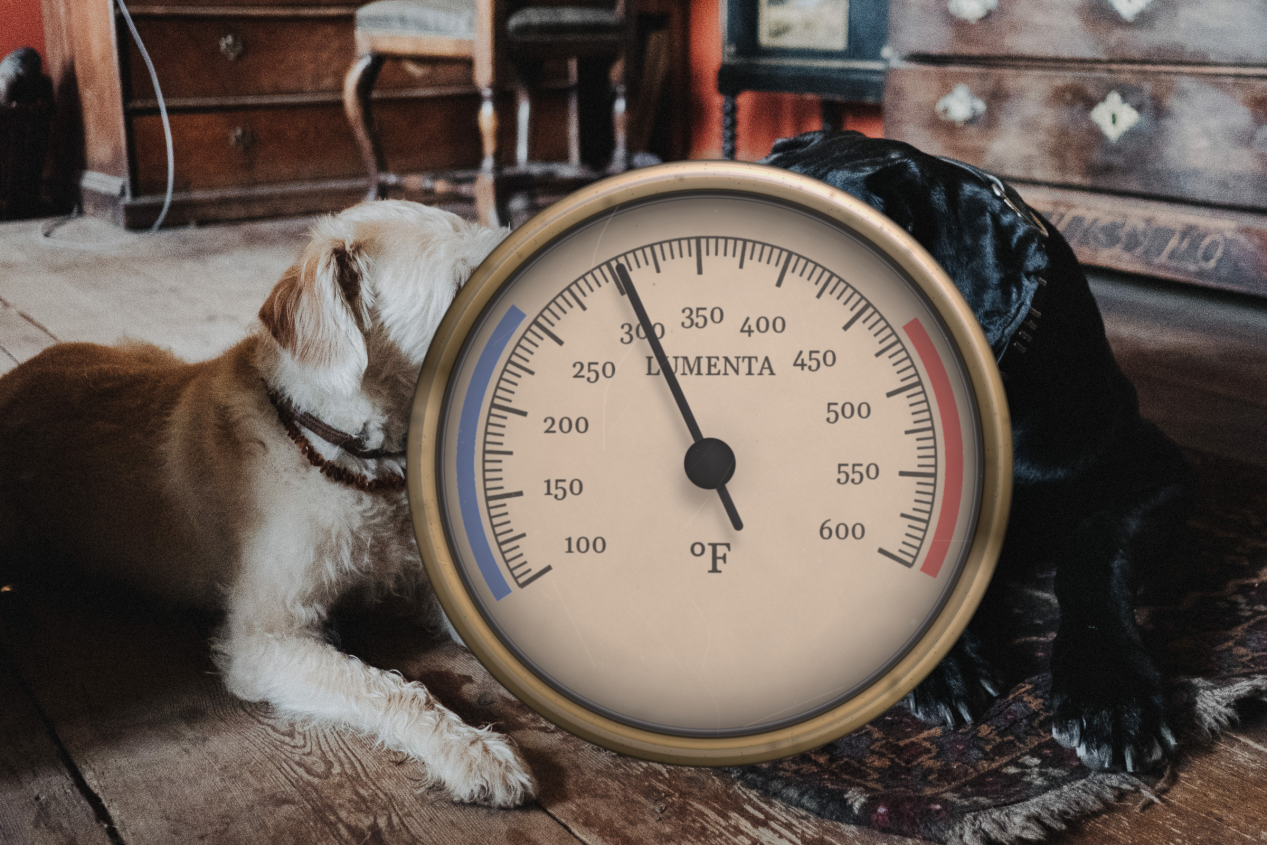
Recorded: 305 °F
